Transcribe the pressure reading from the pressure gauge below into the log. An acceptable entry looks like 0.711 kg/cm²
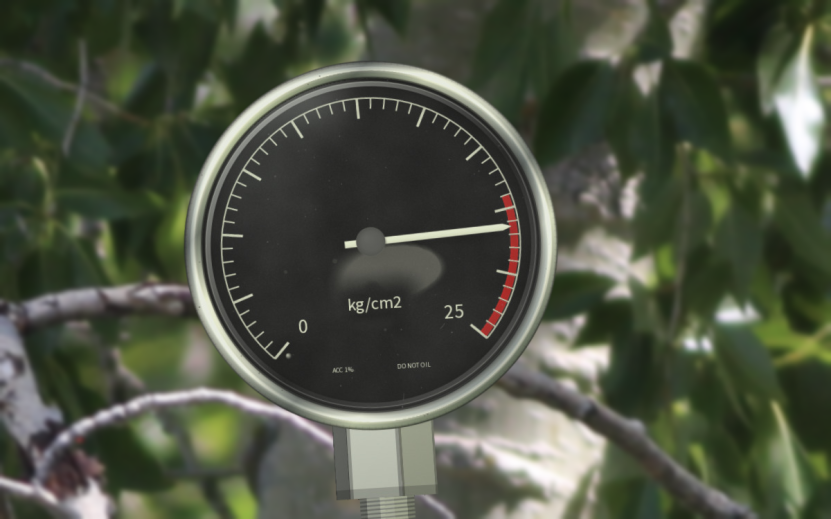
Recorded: 20.75 kg/cm²
